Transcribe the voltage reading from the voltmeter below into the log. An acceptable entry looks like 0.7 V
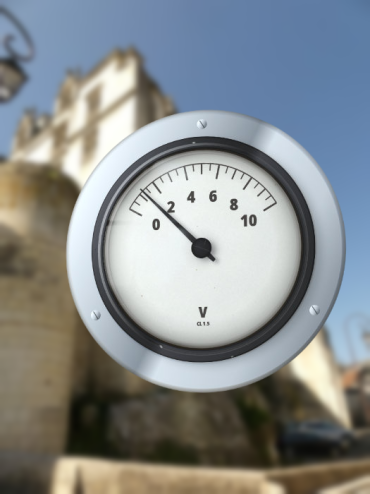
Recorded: 1.25 V
